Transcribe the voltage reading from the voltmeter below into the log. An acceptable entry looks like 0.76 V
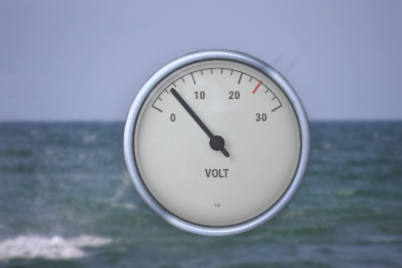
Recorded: 5 V
